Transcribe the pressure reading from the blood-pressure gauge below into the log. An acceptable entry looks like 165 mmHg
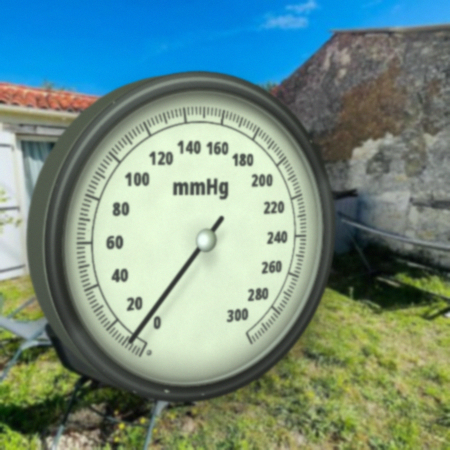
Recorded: 10 mmHg
